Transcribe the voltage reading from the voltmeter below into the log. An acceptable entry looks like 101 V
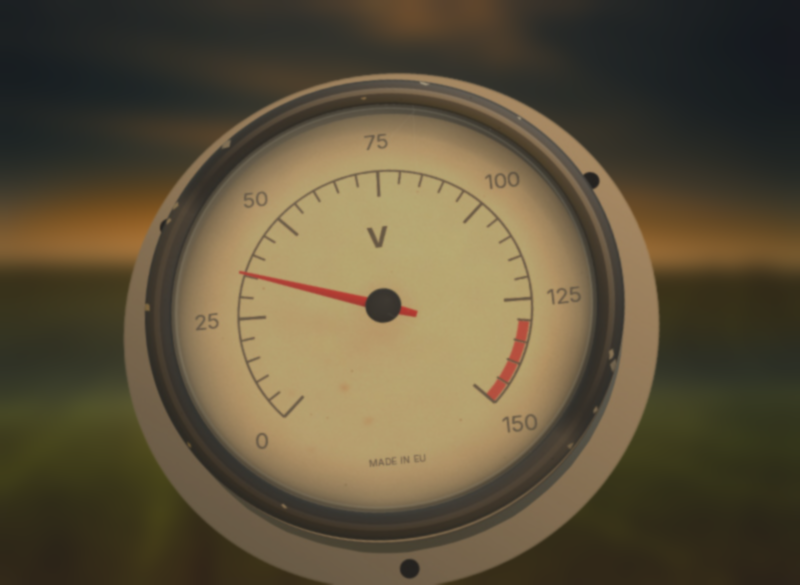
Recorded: 35 V
